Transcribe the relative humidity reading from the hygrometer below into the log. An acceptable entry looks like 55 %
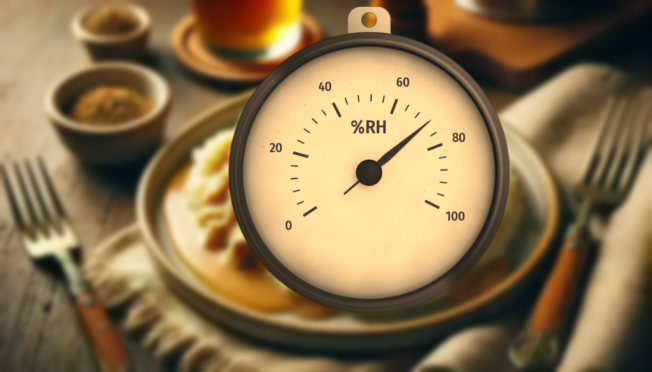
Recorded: 72 %
